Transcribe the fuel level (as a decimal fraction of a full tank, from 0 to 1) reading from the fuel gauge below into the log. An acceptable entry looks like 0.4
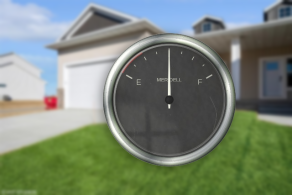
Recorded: 0.5
